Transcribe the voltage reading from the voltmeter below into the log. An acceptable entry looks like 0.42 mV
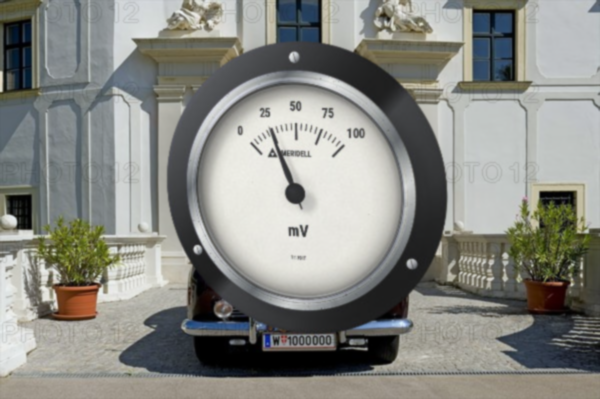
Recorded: 25 mV
